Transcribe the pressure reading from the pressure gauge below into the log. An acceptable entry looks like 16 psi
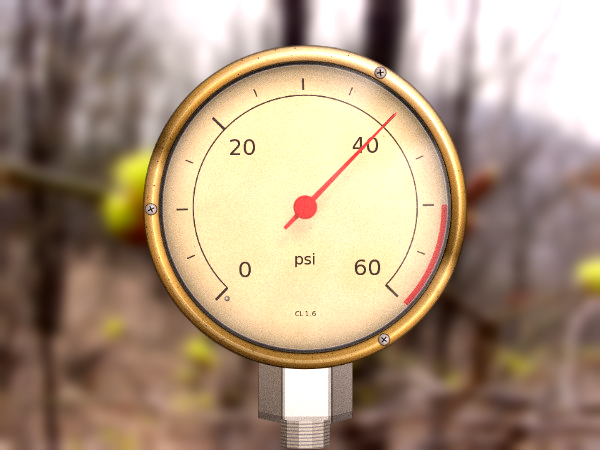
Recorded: 40 psi
